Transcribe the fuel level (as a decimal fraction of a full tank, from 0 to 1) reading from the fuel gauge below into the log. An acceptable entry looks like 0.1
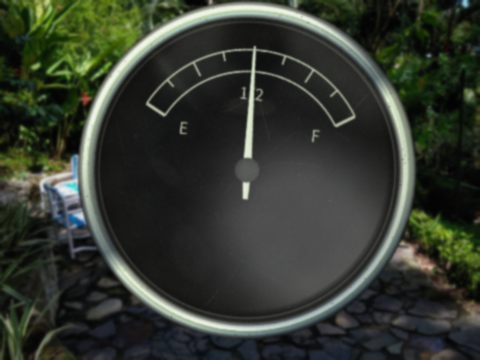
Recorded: 0.5
